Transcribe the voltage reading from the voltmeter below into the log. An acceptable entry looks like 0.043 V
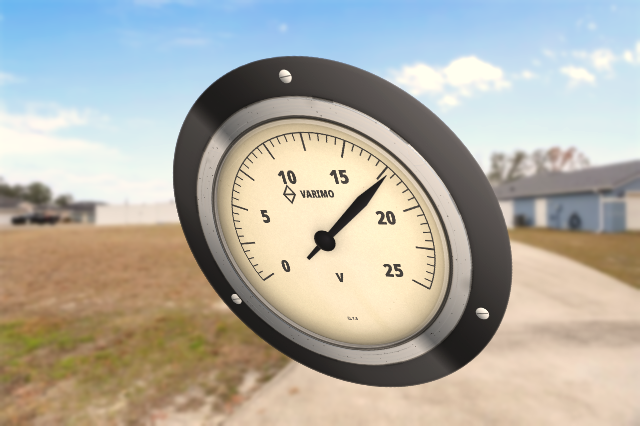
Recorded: 17.75 V
